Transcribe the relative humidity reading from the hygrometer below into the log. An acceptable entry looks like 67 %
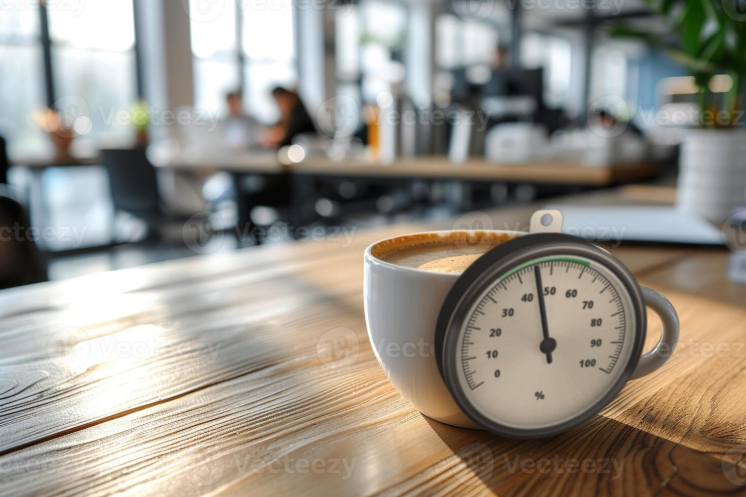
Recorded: 45 %
